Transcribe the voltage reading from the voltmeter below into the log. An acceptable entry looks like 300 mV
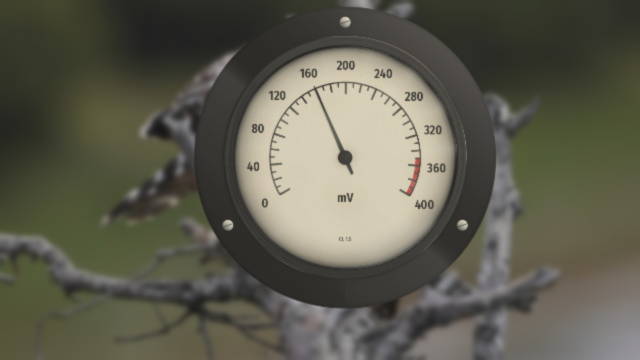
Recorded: 160 mV
